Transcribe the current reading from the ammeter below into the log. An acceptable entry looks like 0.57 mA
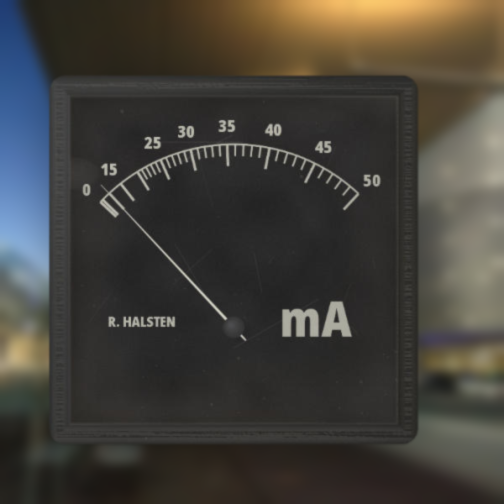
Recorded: 10 mA
